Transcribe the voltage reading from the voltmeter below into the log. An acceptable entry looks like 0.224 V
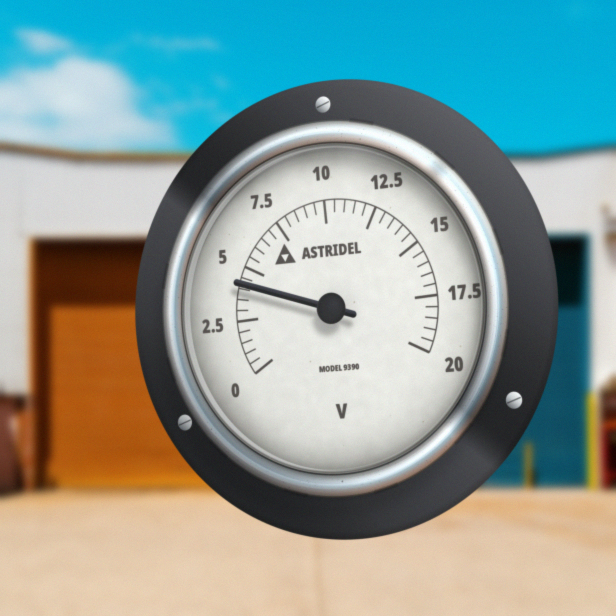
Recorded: 4.25 V
